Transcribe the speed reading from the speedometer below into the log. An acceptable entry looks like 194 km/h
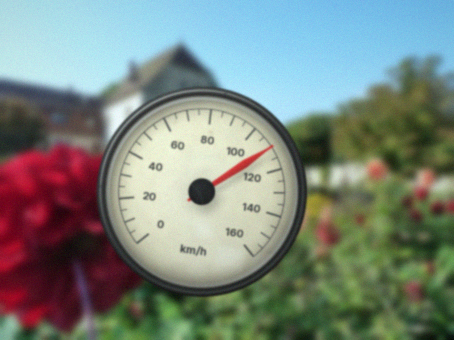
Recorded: 110 km/h
